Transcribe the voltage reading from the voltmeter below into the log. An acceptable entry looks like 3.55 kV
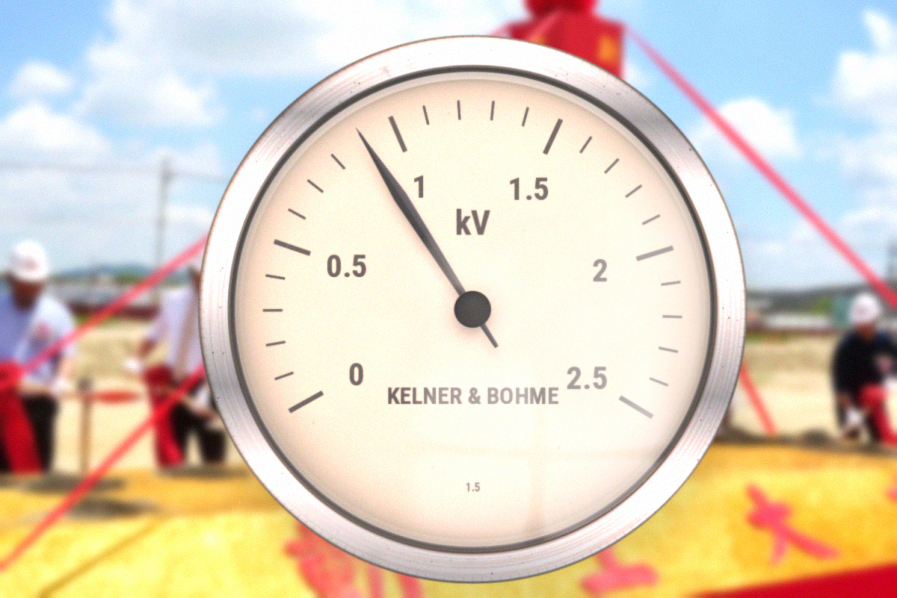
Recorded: 0.9 kV
